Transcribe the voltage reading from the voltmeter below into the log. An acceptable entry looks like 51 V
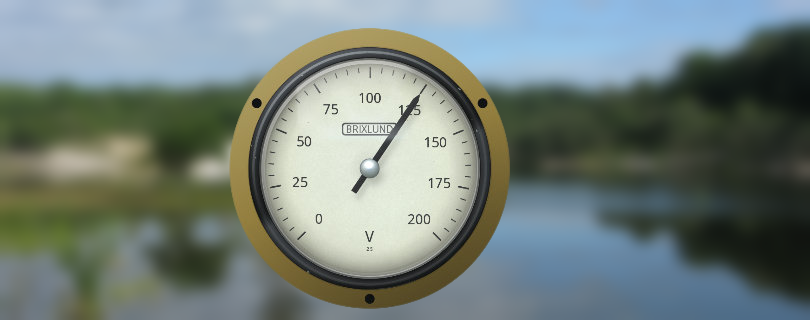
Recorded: 125 V
